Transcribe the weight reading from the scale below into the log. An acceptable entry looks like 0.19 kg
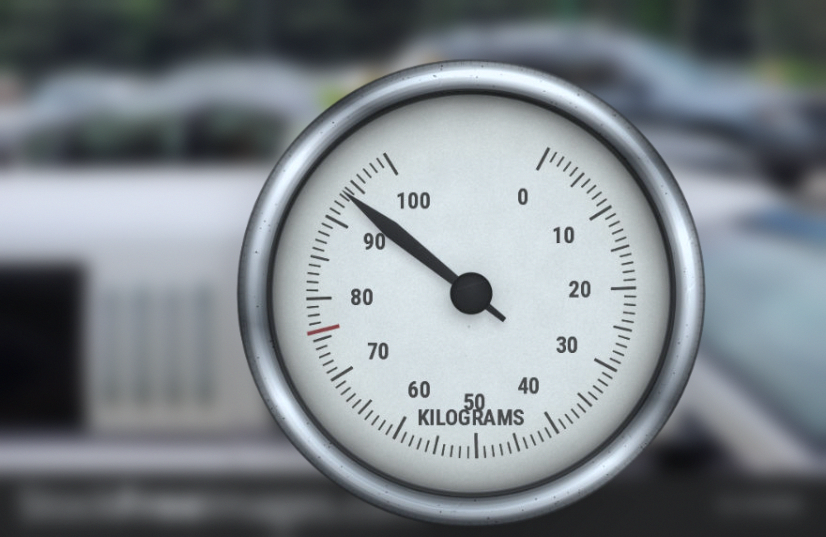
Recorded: 93.5 kg
